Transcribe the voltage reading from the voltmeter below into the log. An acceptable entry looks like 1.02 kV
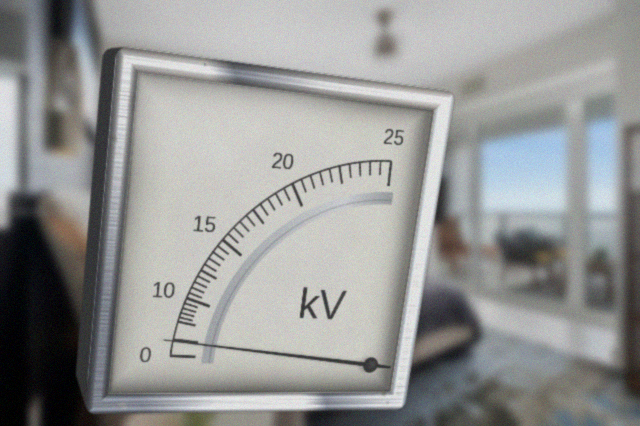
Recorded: 5 kV
